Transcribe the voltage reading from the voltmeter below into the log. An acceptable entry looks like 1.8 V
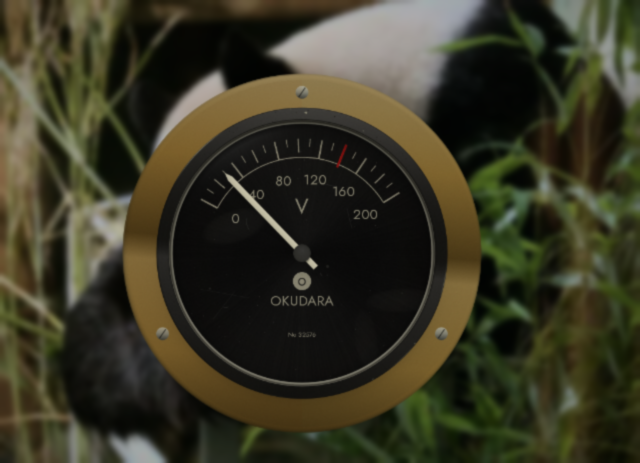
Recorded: 30 V
